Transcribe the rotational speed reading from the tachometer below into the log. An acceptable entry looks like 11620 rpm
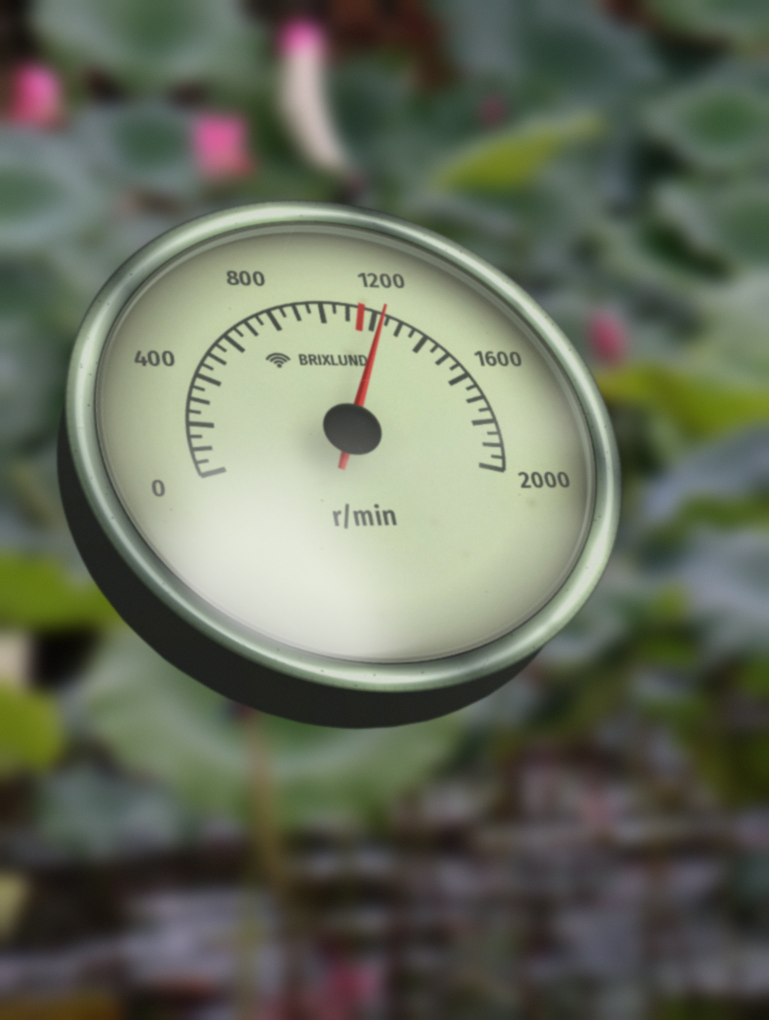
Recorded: 1225 rpm
